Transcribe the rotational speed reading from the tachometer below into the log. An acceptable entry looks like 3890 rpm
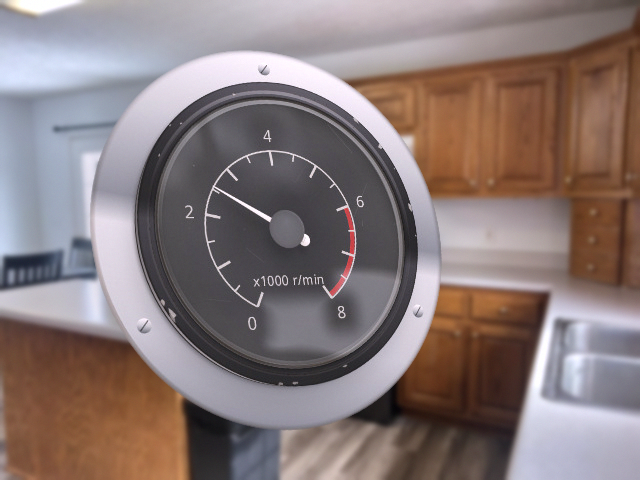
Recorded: 2500 rpm
